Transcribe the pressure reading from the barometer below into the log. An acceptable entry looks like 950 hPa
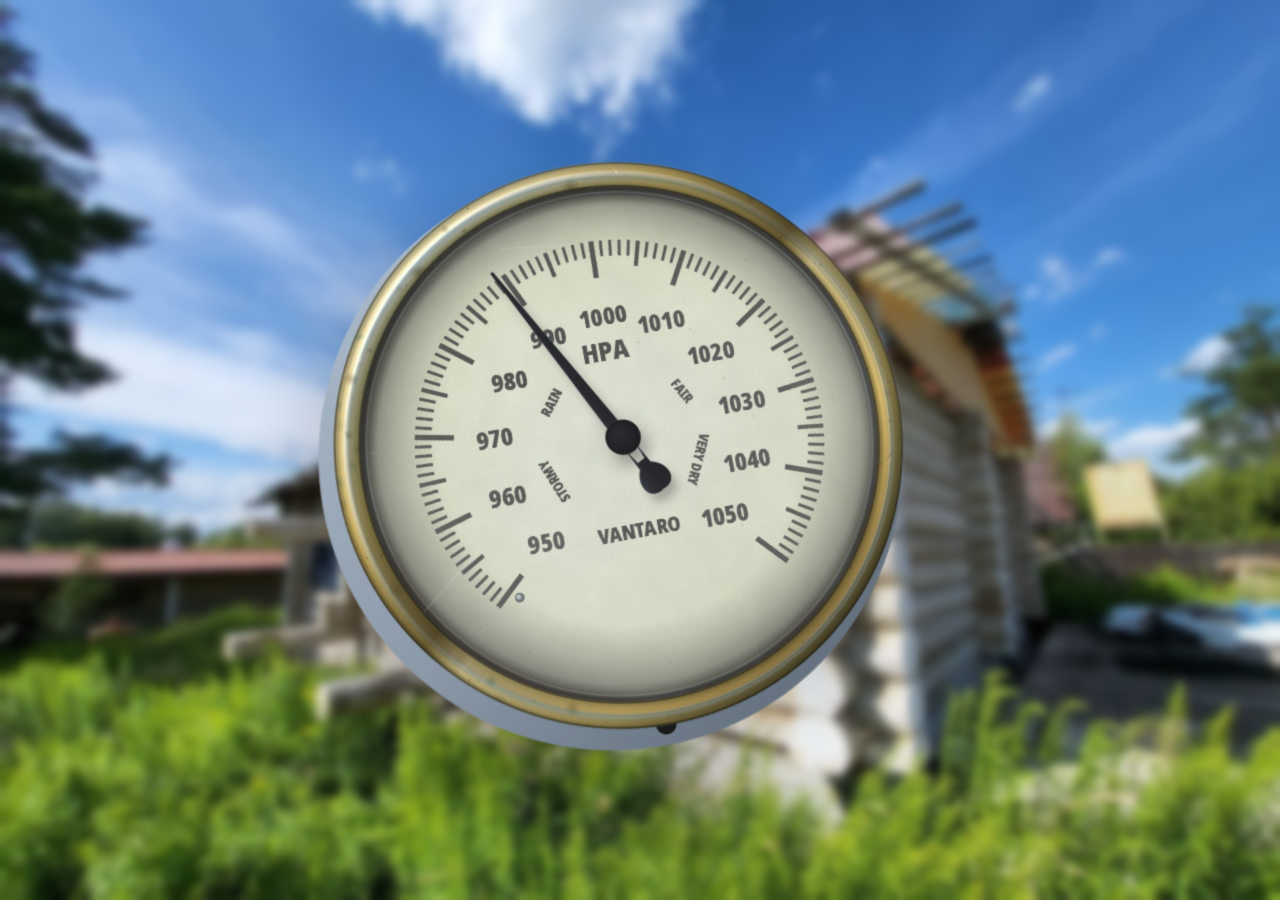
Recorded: 989 hPa
